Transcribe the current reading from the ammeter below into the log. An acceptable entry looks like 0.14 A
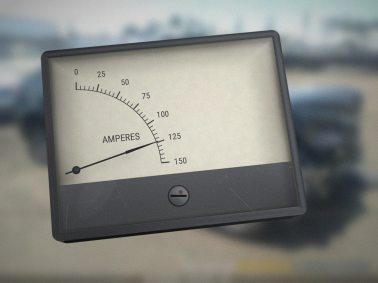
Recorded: 125 A
